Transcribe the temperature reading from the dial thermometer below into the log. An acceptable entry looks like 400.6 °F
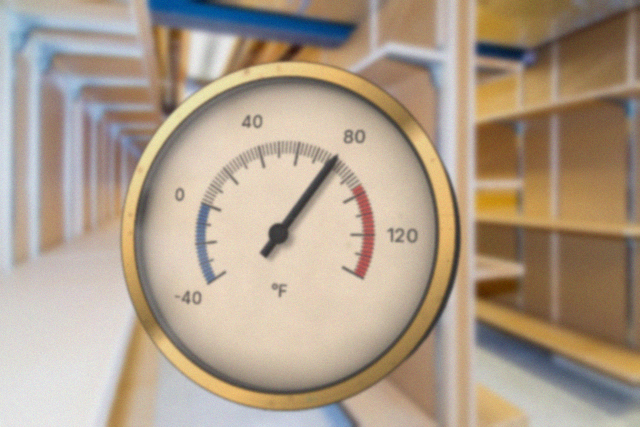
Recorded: 80 °F
